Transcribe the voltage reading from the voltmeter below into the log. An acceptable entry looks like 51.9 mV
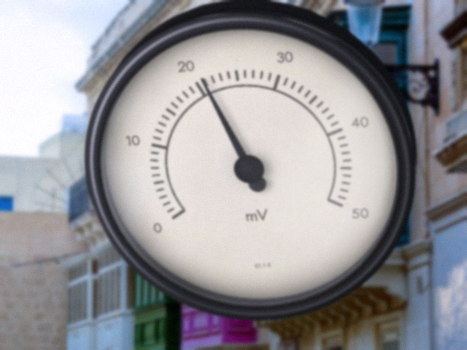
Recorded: 21 mV
